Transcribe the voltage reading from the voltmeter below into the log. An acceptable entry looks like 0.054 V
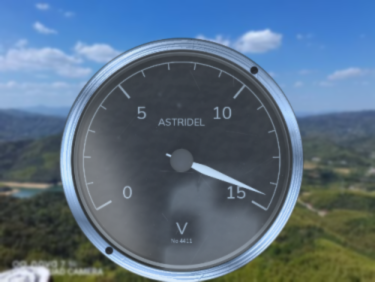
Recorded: 14.5 V
